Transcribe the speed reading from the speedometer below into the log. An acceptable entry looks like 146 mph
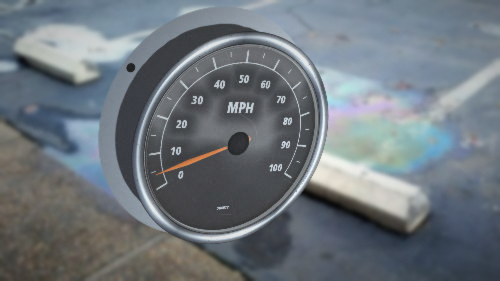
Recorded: 5 mph
